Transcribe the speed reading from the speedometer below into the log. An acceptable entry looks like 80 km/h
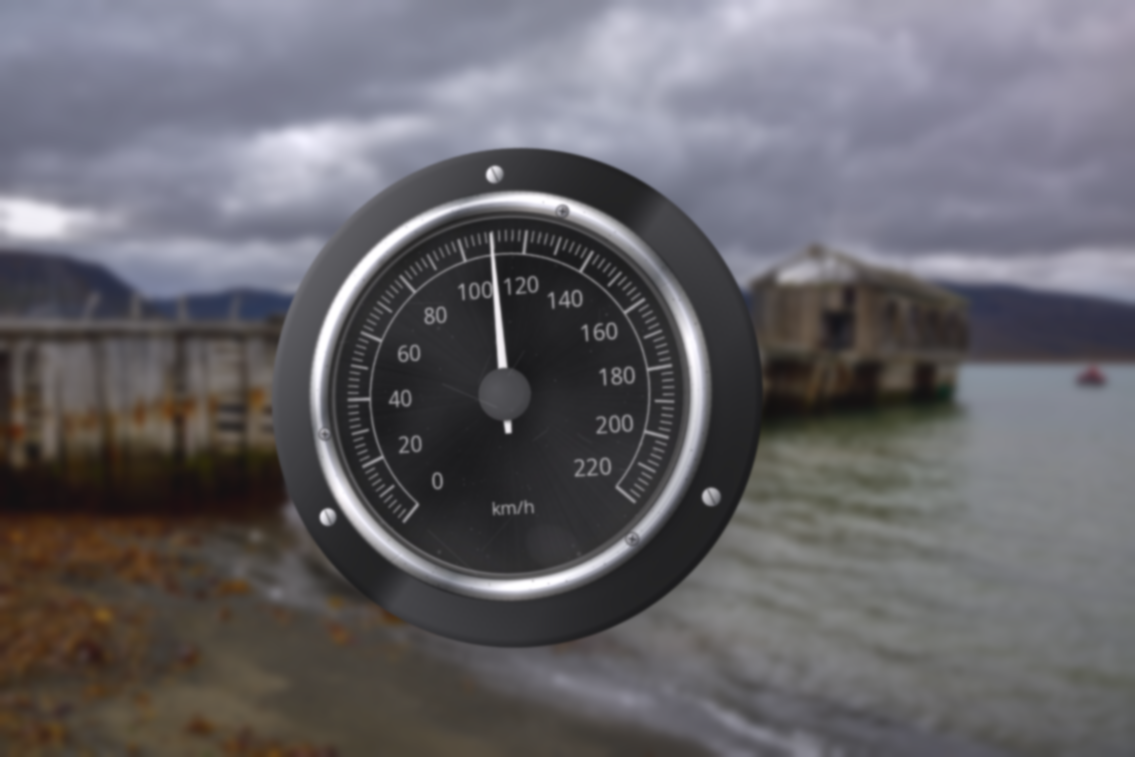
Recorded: 110 km/h
